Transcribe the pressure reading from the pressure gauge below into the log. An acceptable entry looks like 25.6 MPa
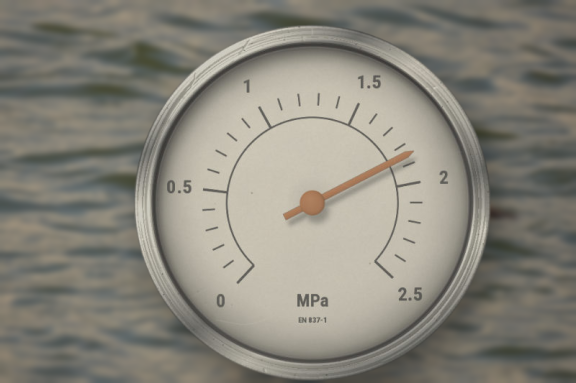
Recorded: 1.85 MPa
